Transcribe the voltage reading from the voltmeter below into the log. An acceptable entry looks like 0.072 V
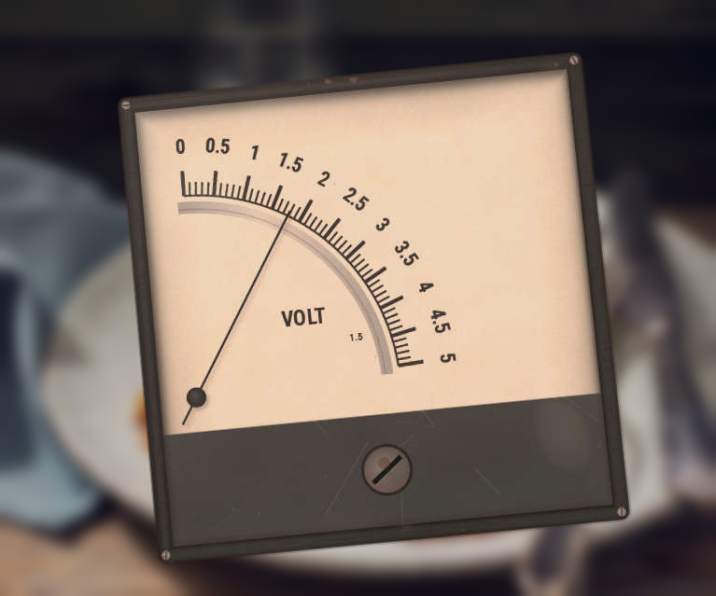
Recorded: 1.8 V
